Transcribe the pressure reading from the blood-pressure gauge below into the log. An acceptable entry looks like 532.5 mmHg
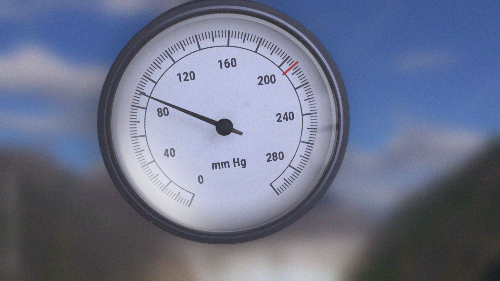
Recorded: 90 mmHg
